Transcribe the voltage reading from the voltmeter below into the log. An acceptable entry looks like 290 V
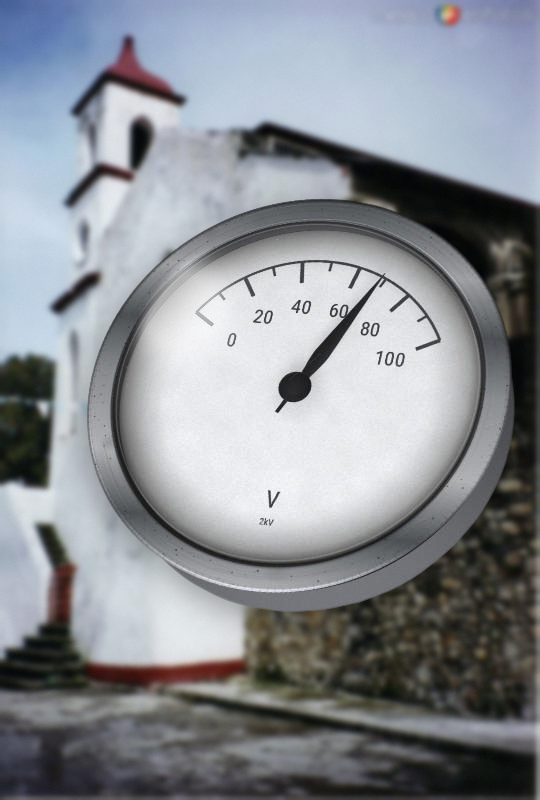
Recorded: 70 V
